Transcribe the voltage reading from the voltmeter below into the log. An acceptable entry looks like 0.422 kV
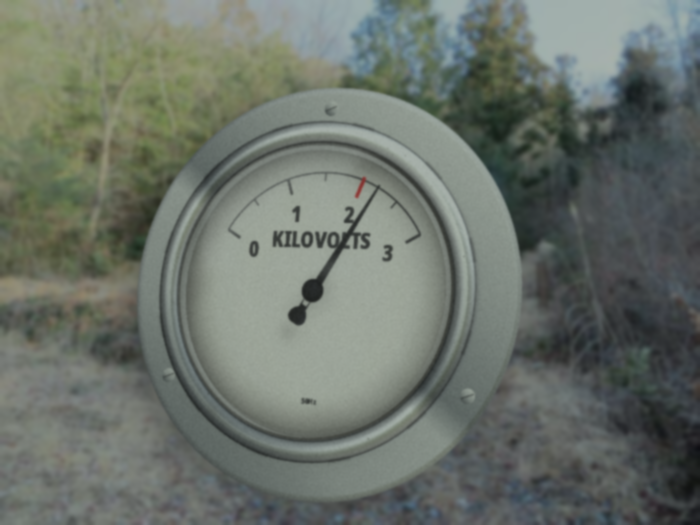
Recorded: 2.25 kV
